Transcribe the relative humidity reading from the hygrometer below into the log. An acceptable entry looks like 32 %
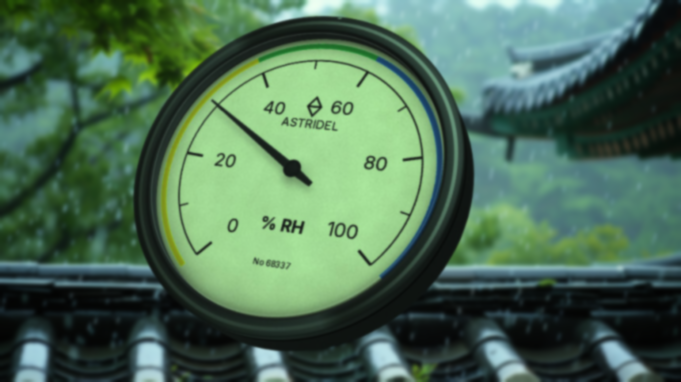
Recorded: 30 %
